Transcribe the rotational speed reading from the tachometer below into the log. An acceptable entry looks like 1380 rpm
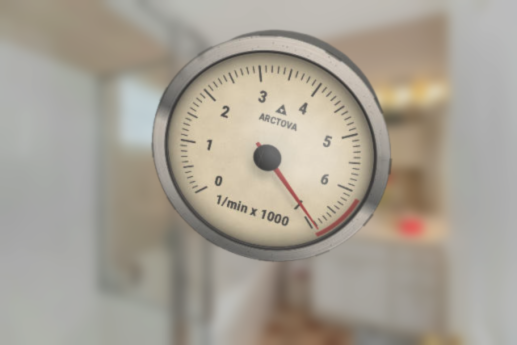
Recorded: 6900 rpm
